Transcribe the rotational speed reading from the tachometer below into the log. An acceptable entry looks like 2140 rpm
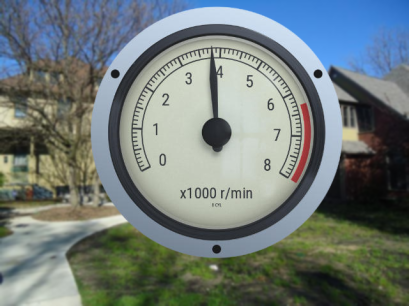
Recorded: 3800 rpm
